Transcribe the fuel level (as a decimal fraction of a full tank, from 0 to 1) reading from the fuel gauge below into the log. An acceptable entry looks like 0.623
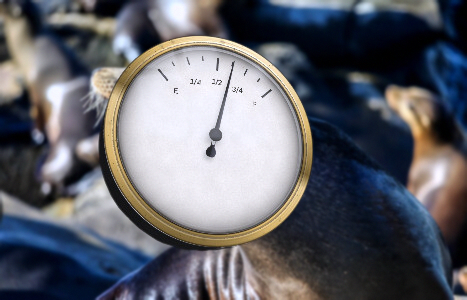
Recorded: 0.625
